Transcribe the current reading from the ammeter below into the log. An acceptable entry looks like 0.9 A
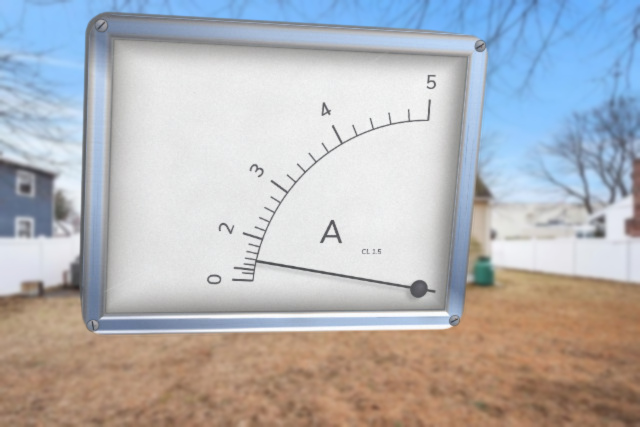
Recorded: 1.4 A
